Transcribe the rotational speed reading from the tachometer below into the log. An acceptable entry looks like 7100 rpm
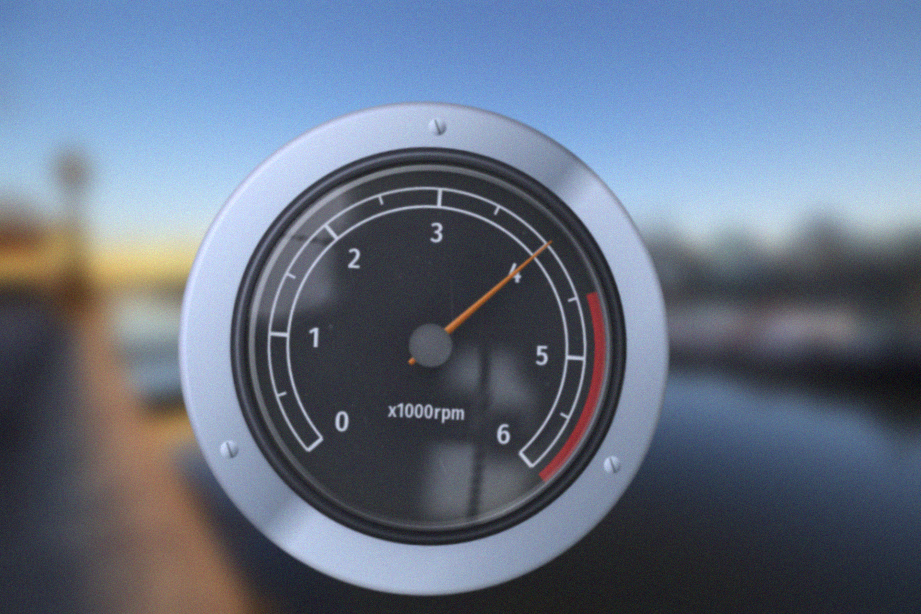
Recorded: 4000 rpm
